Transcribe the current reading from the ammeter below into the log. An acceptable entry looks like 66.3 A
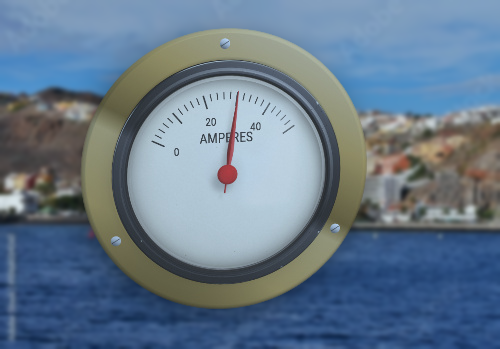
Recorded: 30 A
